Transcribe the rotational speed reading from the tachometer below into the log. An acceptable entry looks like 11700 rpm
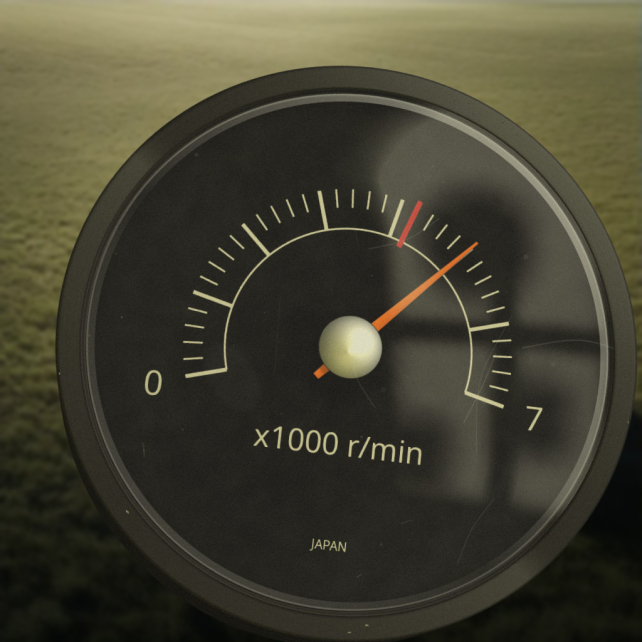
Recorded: 5000 rpm
